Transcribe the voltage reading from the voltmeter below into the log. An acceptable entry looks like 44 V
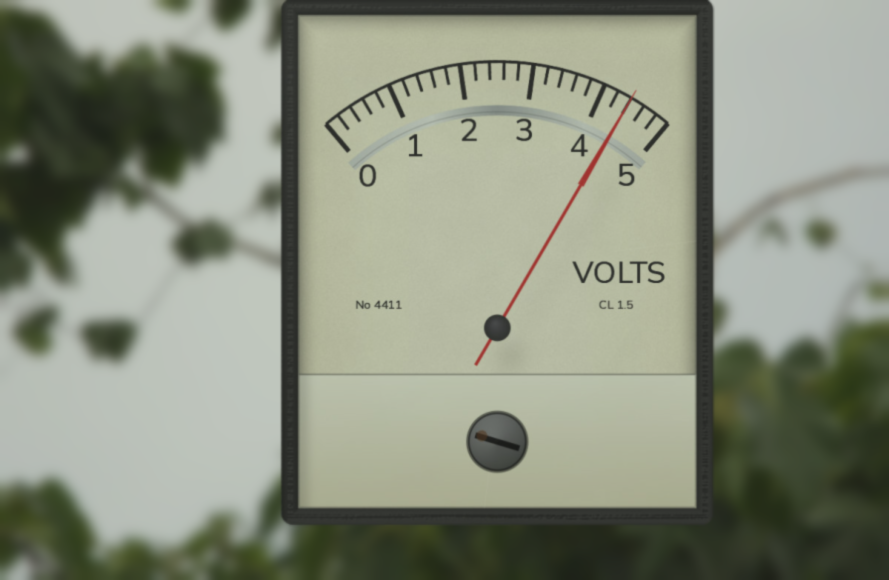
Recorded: 4.4 V
